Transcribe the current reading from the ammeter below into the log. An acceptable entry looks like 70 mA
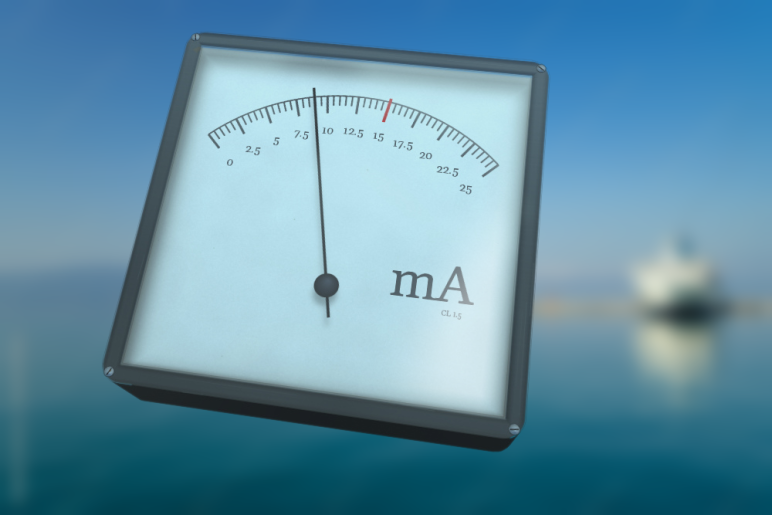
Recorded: 9 mA
